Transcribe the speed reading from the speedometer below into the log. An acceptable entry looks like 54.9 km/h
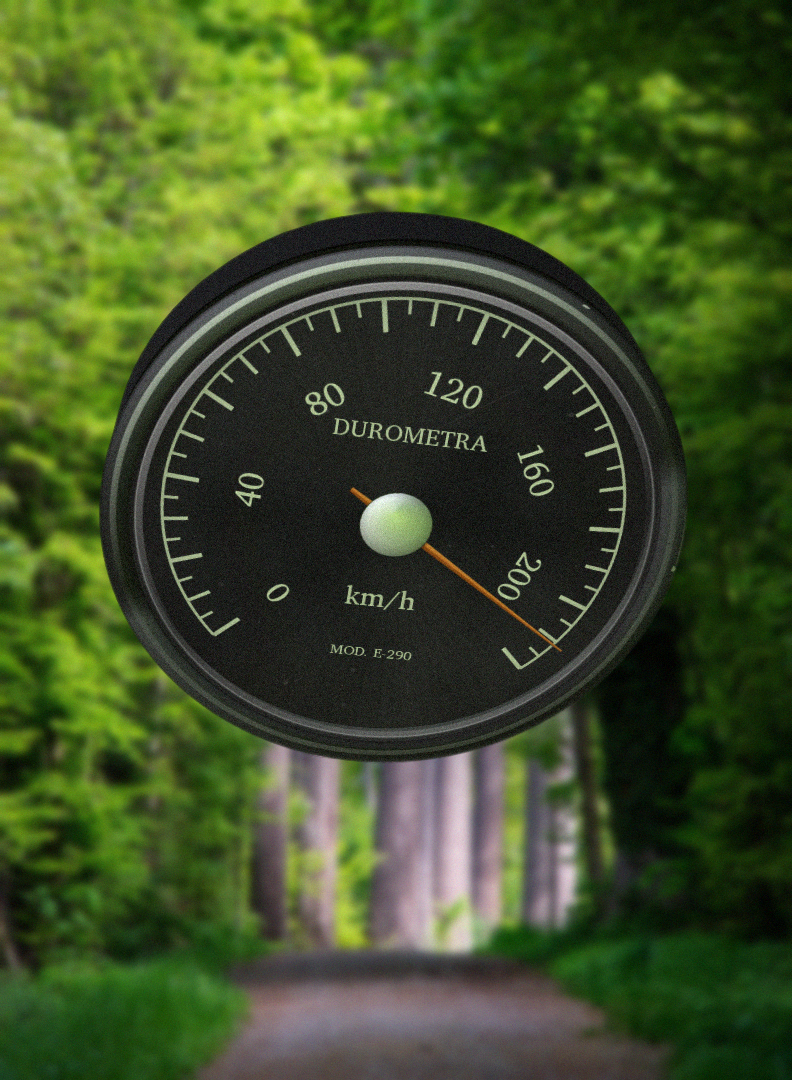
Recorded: 210 km/h
